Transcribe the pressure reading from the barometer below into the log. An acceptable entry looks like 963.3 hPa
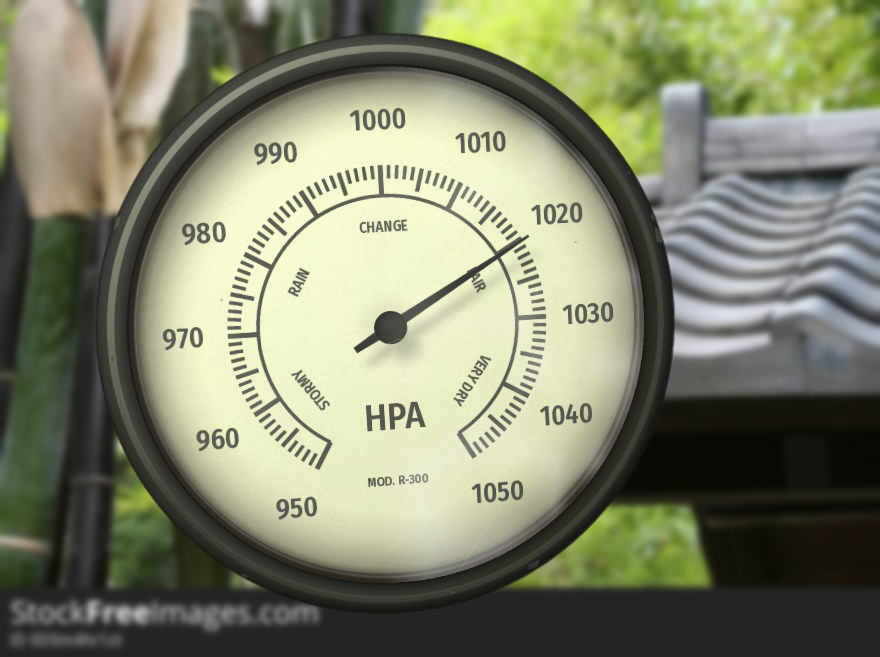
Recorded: 1020 hPa
